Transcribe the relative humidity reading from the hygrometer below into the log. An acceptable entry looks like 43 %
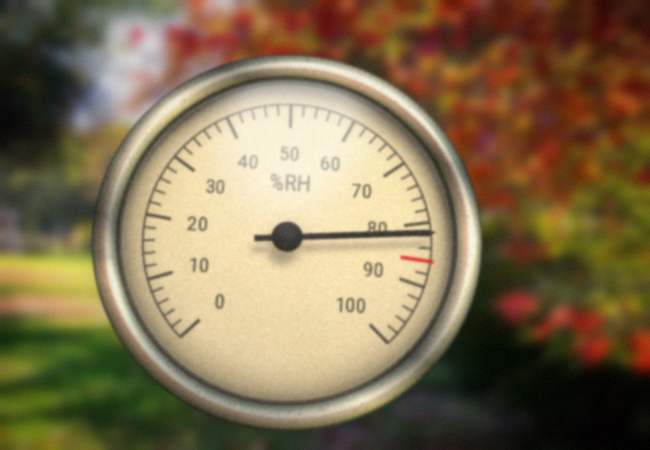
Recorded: 82 %
